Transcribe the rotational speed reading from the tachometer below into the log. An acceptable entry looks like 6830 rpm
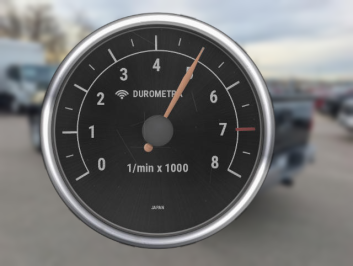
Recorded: 5000 rpm
